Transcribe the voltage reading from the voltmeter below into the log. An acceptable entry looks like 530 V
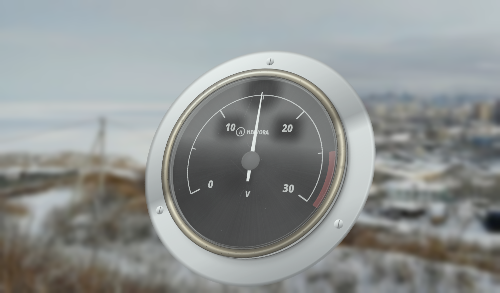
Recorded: 15 V
